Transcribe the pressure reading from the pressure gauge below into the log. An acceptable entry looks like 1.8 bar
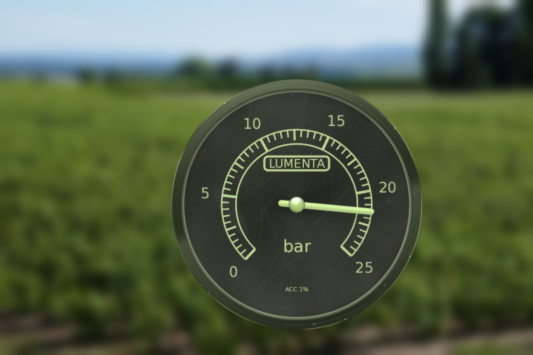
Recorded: 21.5 bar
